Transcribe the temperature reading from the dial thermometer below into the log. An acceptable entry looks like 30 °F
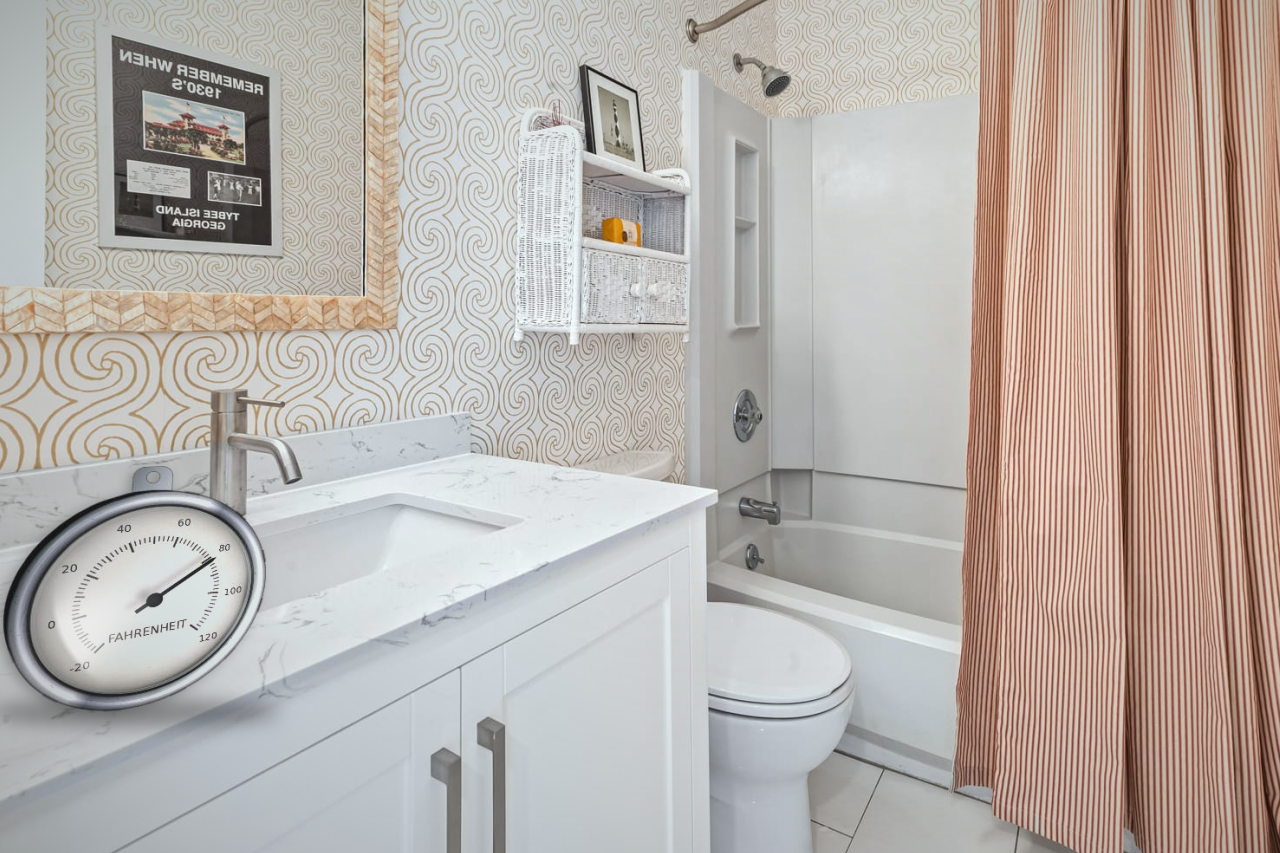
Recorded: 80 °F
